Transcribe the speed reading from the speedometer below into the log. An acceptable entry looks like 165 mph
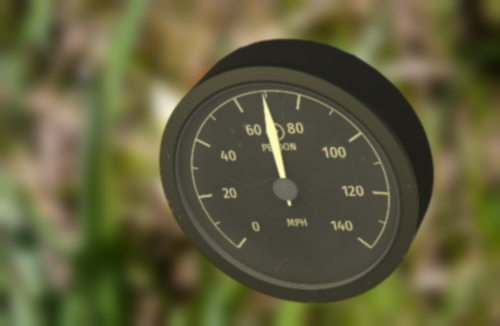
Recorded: 70 mph
